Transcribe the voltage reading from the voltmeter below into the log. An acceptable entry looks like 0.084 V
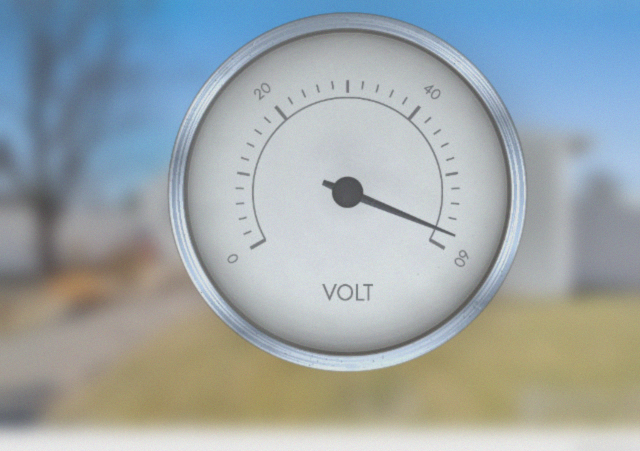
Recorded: 58 V
